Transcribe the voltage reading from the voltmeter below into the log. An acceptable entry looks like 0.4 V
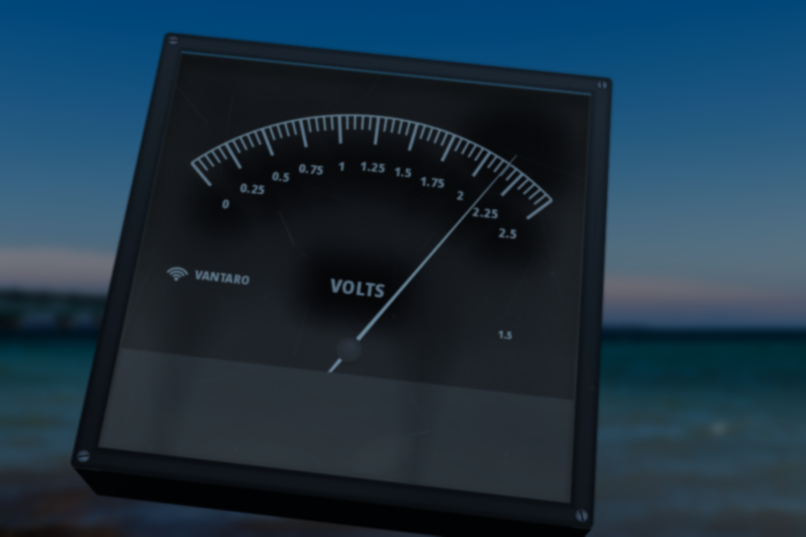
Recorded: 2.15 V
